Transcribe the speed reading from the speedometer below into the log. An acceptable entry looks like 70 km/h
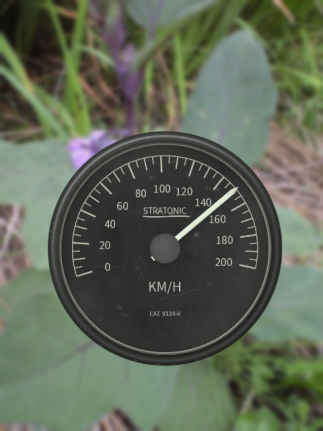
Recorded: 150 km/h
